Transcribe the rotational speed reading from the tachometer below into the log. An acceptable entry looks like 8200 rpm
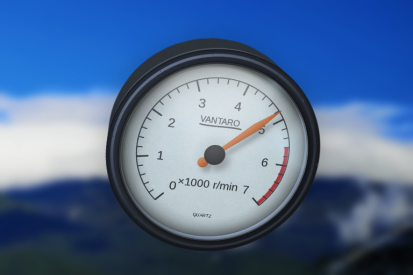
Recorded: 4800 rpm
